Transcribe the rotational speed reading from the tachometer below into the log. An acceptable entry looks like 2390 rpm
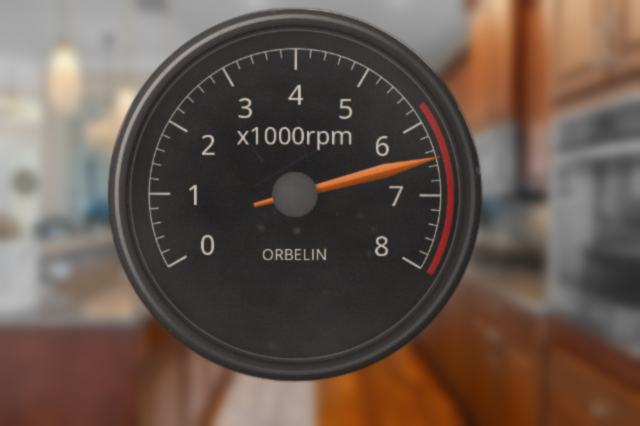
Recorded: 6500 rpm
